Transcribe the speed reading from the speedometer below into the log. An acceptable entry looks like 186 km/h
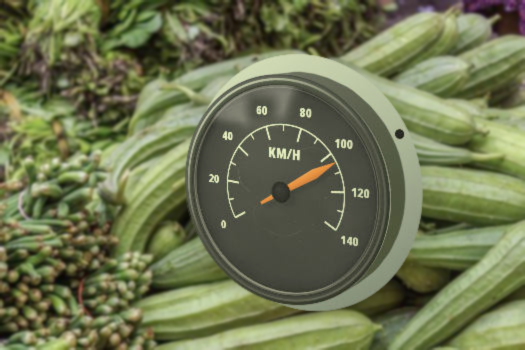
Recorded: 105 km/h
